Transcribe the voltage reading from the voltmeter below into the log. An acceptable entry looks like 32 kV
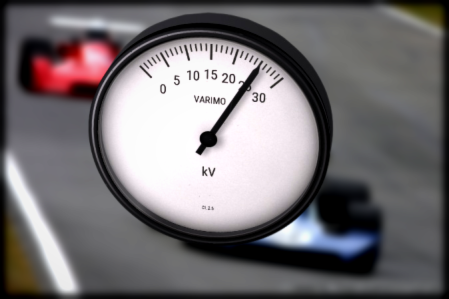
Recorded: 25 kV
